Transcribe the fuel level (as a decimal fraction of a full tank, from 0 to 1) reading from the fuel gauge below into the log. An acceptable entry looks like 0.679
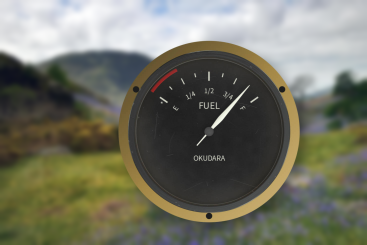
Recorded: 0.875
